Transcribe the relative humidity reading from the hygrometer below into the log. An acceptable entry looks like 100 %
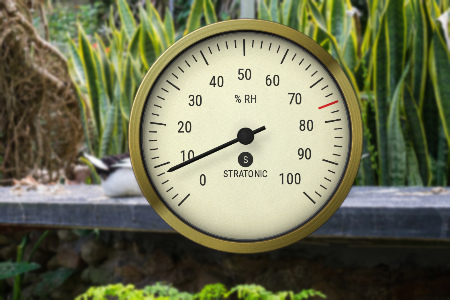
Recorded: 8 %
